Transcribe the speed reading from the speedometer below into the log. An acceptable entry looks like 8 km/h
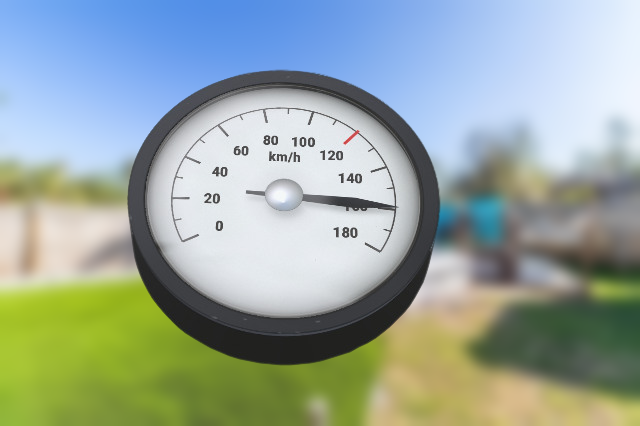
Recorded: 160 km/h
